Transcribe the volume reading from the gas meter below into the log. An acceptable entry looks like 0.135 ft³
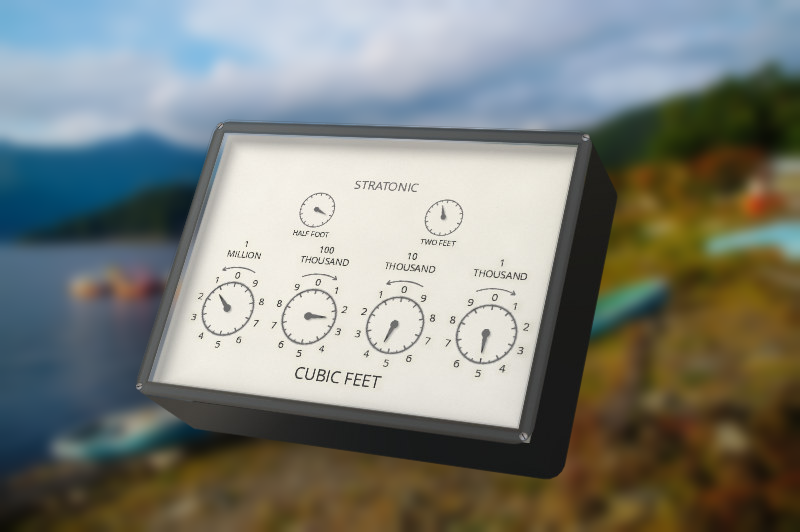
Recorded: 124500 ft³
